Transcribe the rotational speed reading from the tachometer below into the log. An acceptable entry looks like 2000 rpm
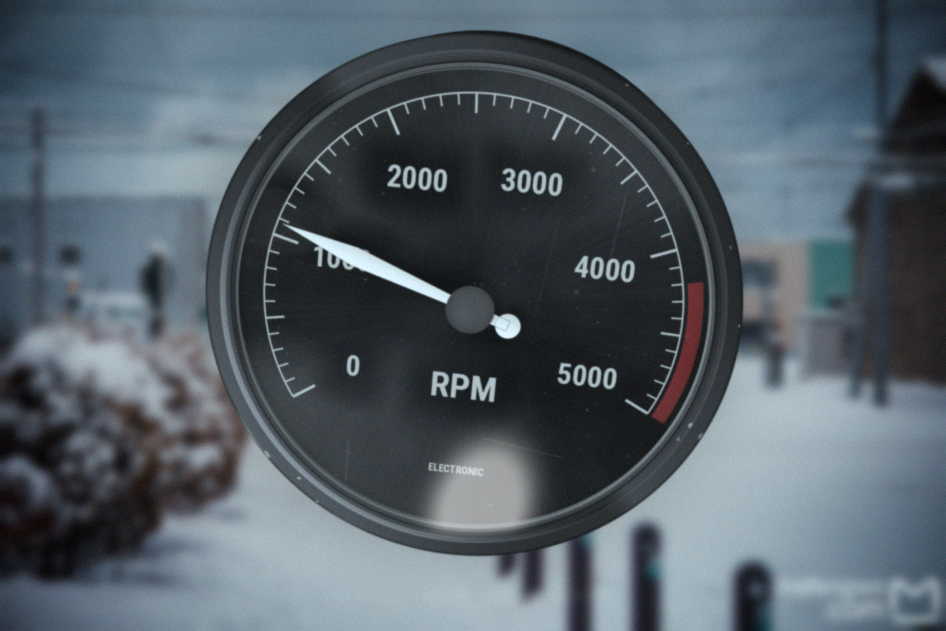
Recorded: 1100 rpm
